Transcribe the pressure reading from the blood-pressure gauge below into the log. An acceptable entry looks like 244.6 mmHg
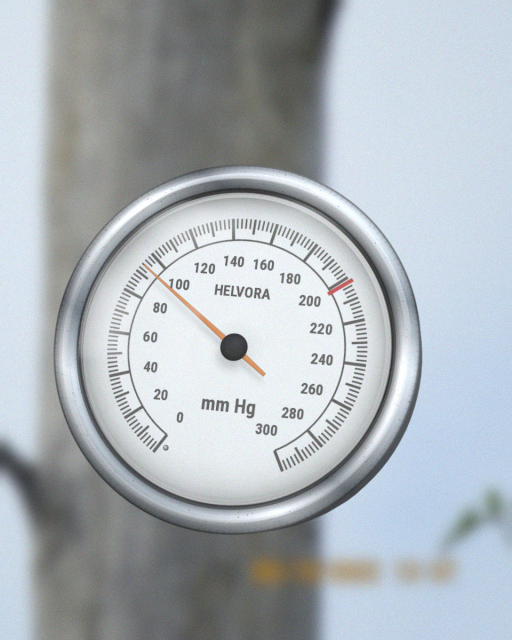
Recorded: 94 mmHg
